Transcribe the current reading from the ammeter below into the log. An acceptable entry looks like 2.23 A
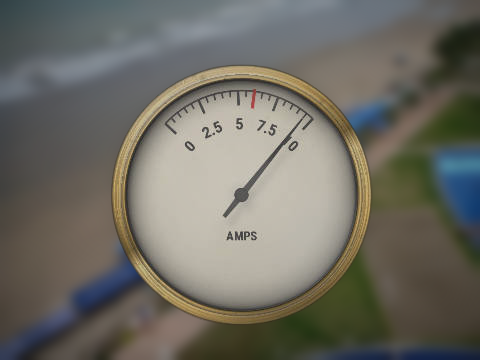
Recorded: 9.5 A
